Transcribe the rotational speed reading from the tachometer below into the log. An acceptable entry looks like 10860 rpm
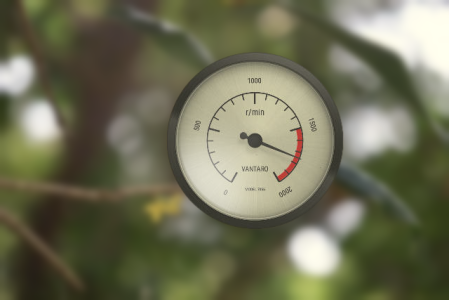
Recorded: 1750 rpm
